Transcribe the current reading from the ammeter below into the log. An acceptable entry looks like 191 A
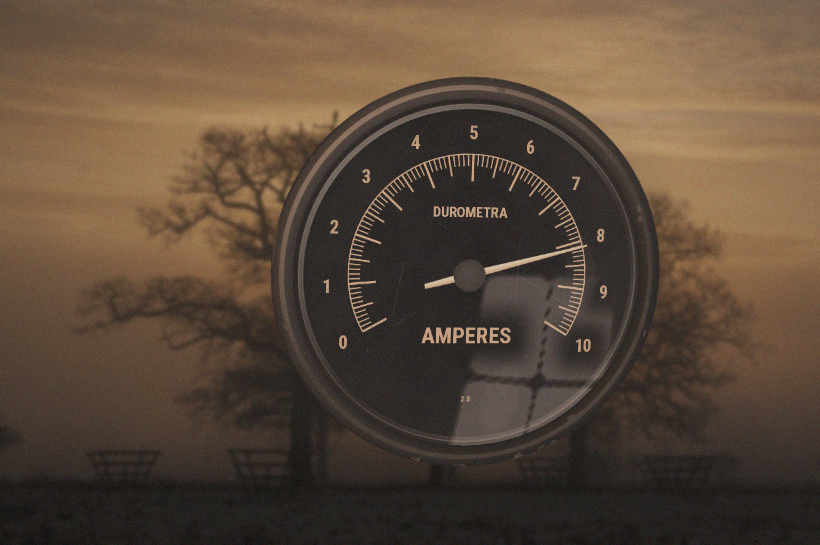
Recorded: 8.1 A
